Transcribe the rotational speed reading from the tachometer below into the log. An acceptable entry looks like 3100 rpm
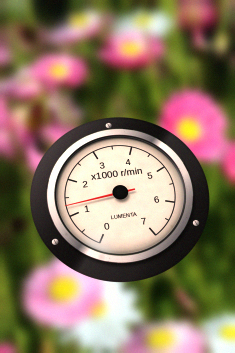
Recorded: 1250 rpm
